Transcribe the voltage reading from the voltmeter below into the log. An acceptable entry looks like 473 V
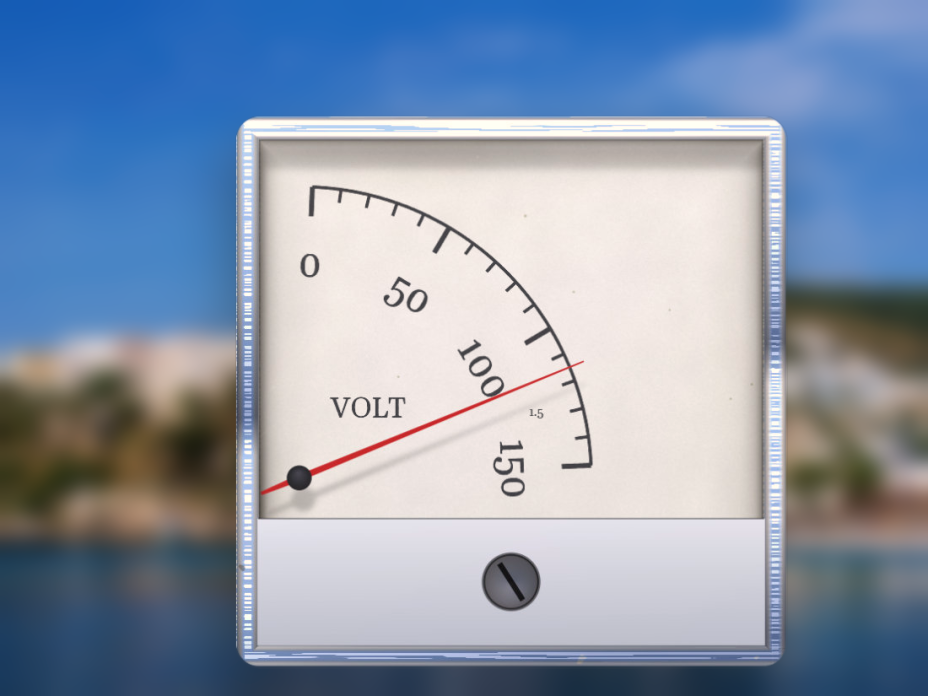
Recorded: 115 V
